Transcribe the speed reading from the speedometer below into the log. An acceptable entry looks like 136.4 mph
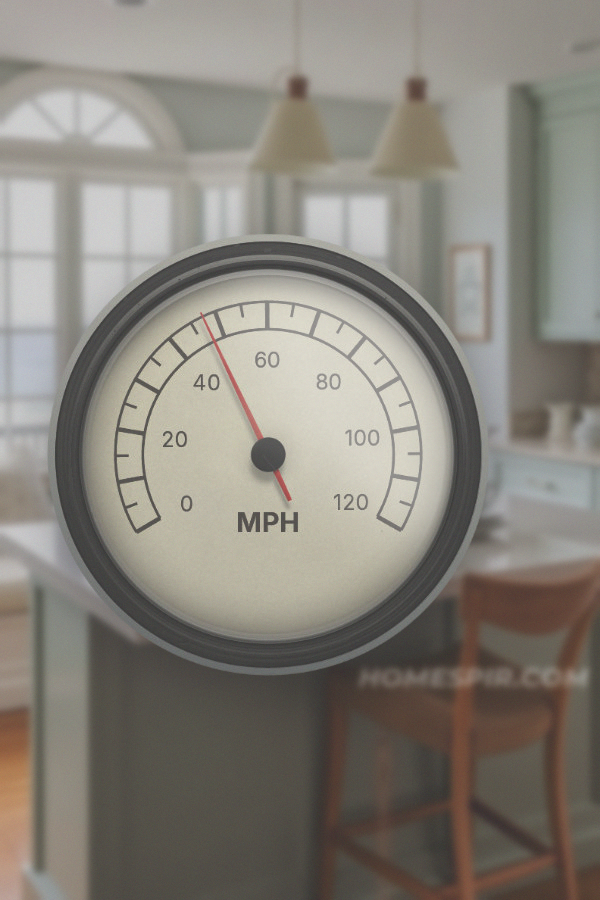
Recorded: 47.5 mph
